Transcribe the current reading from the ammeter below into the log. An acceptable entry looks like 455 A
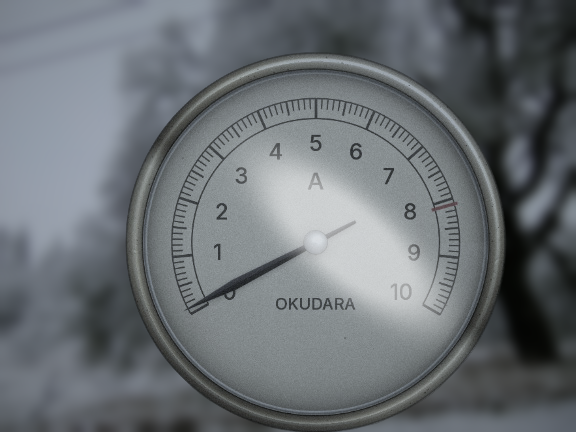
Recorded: 0.1 A
